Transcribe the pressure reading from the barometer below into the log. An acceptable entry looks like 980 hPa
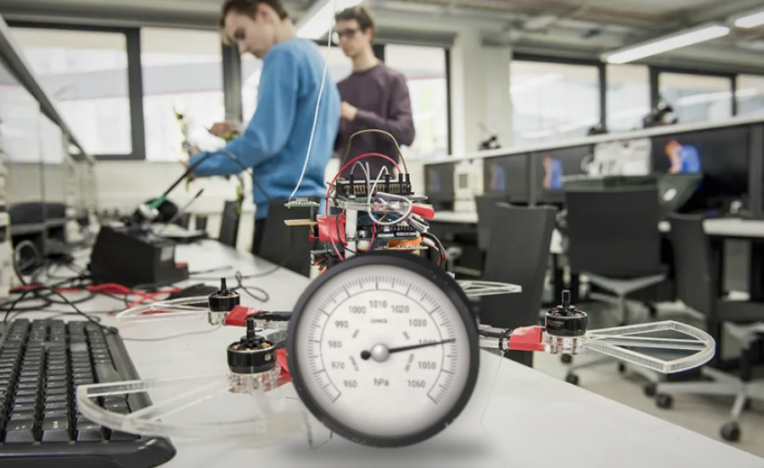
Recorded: 1040 hPa
